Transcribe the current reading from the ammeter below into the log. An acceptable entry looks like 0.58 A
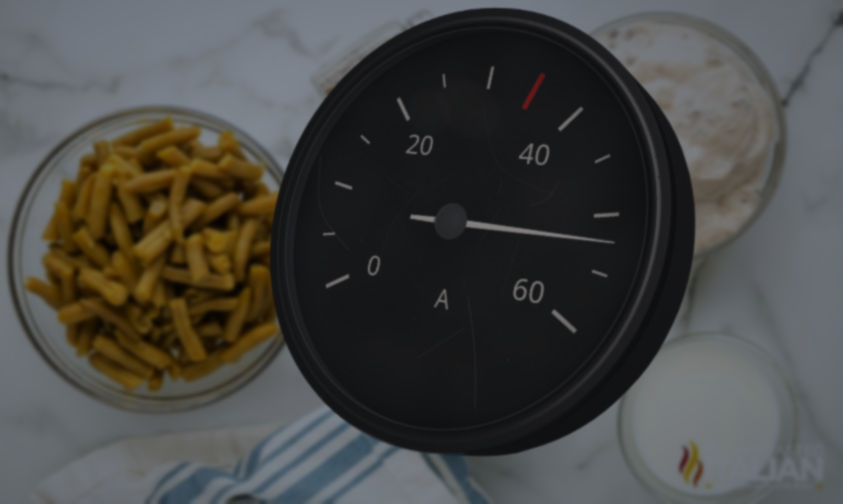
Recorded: 52.5 A
